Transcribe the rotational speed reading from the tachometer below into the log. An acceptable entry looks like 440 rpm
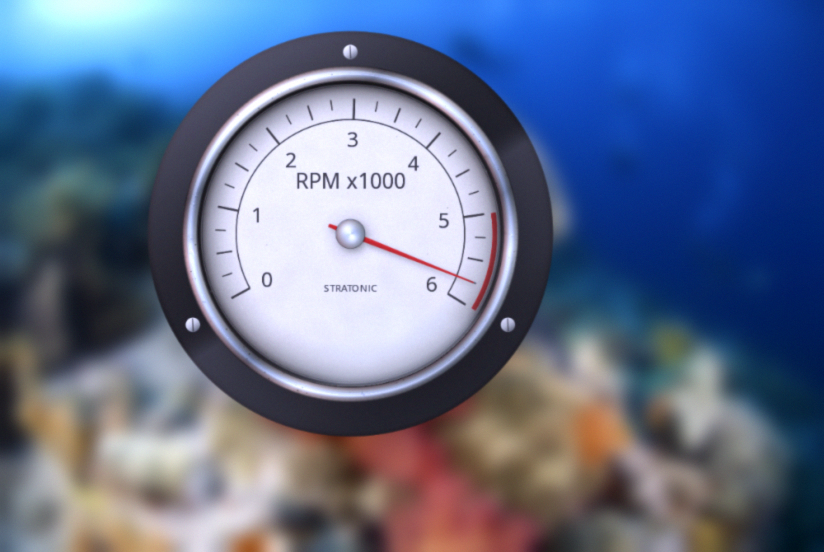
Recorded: 5750 rpm
